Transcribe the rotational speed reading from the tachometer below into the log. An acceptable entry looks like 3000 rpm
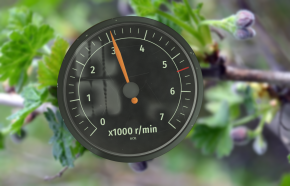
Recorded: 3100 rpm
